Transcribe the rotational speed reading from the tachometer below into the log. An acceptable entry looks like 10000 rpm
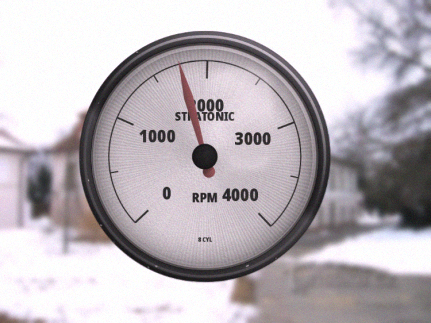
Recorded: 1750 rpm
